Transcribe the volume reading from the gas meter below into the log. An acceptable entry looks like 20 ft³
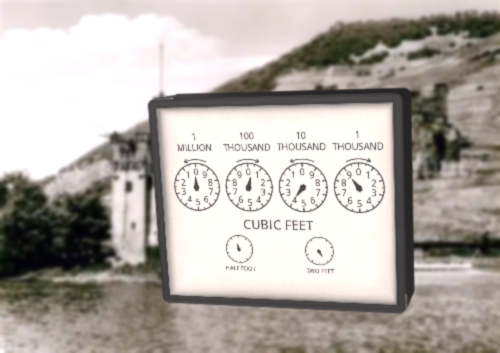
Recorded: 3900 ft³
